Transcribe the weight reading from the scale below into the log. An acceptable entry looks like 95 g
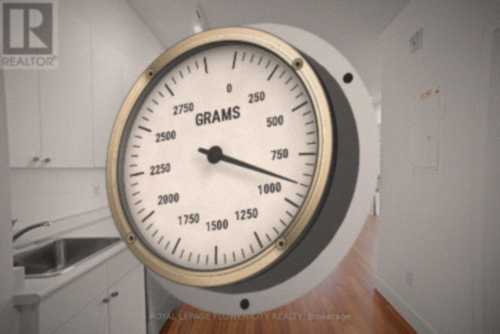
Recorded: 900 g
